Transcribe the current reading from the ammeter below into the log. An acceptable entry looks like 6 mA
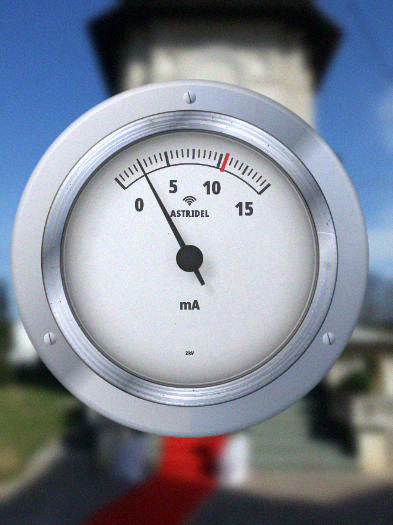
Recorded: 2.5 mA
